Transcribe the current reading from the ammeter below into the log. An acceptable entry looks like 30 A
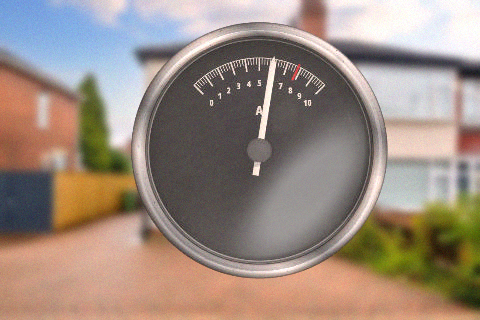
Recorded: 6 A
